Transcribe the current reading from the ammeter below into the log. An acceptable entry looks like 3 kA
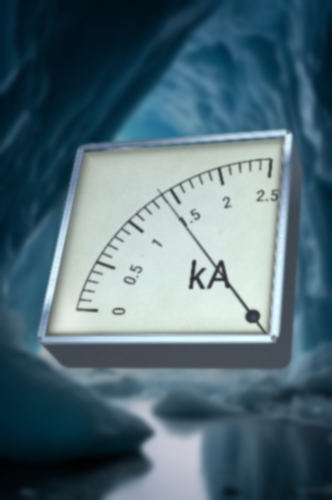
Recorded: 1.4 kA
